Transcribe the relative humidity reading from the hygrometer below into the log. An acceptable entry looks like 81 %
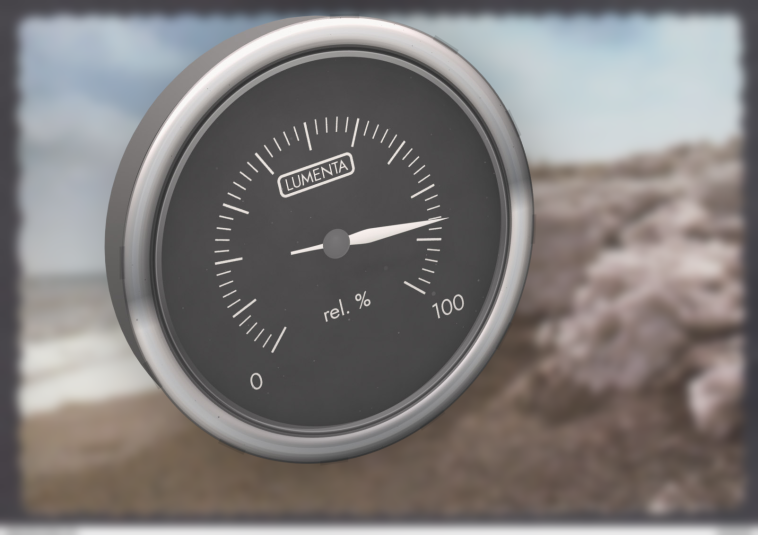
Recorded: 86 %
